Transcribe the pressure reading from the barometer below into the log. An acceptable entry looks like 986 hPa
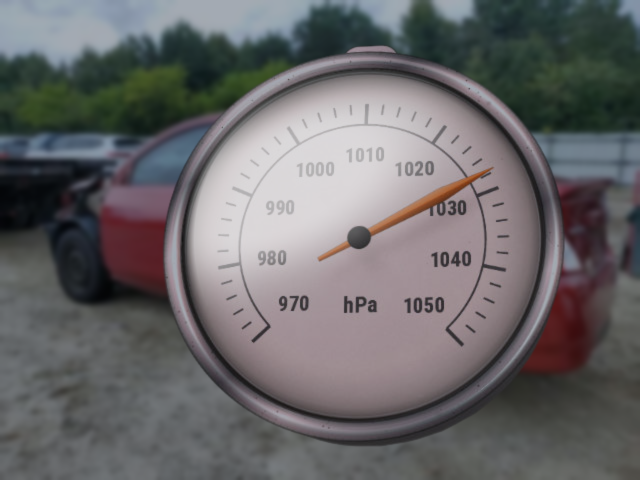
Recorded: 1028 hPa
